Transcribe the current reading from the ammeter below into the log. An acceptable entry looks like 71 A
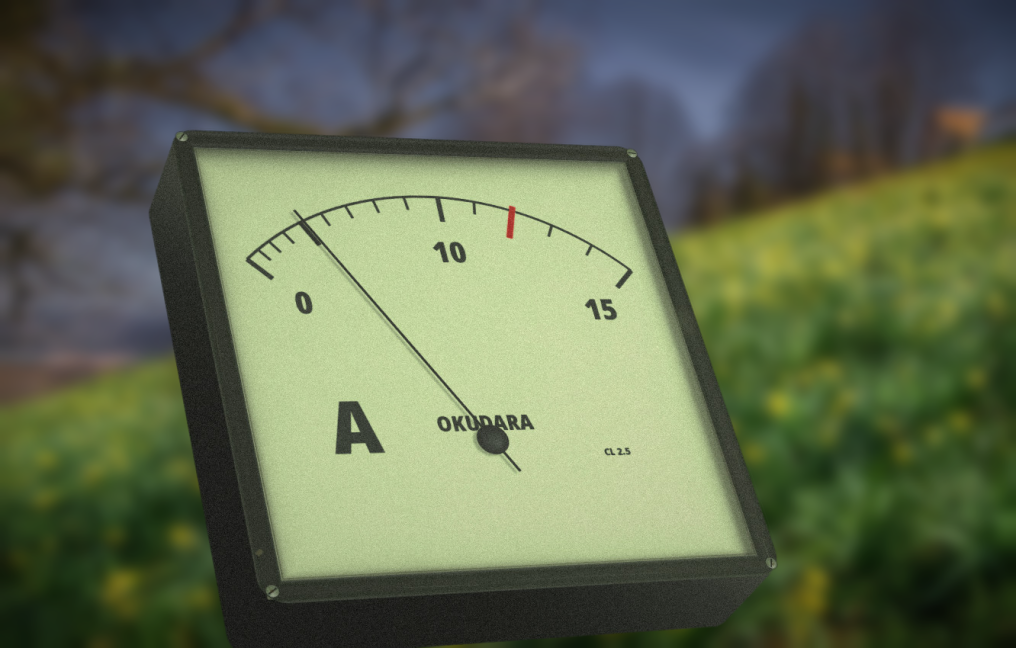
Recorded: 5 A
